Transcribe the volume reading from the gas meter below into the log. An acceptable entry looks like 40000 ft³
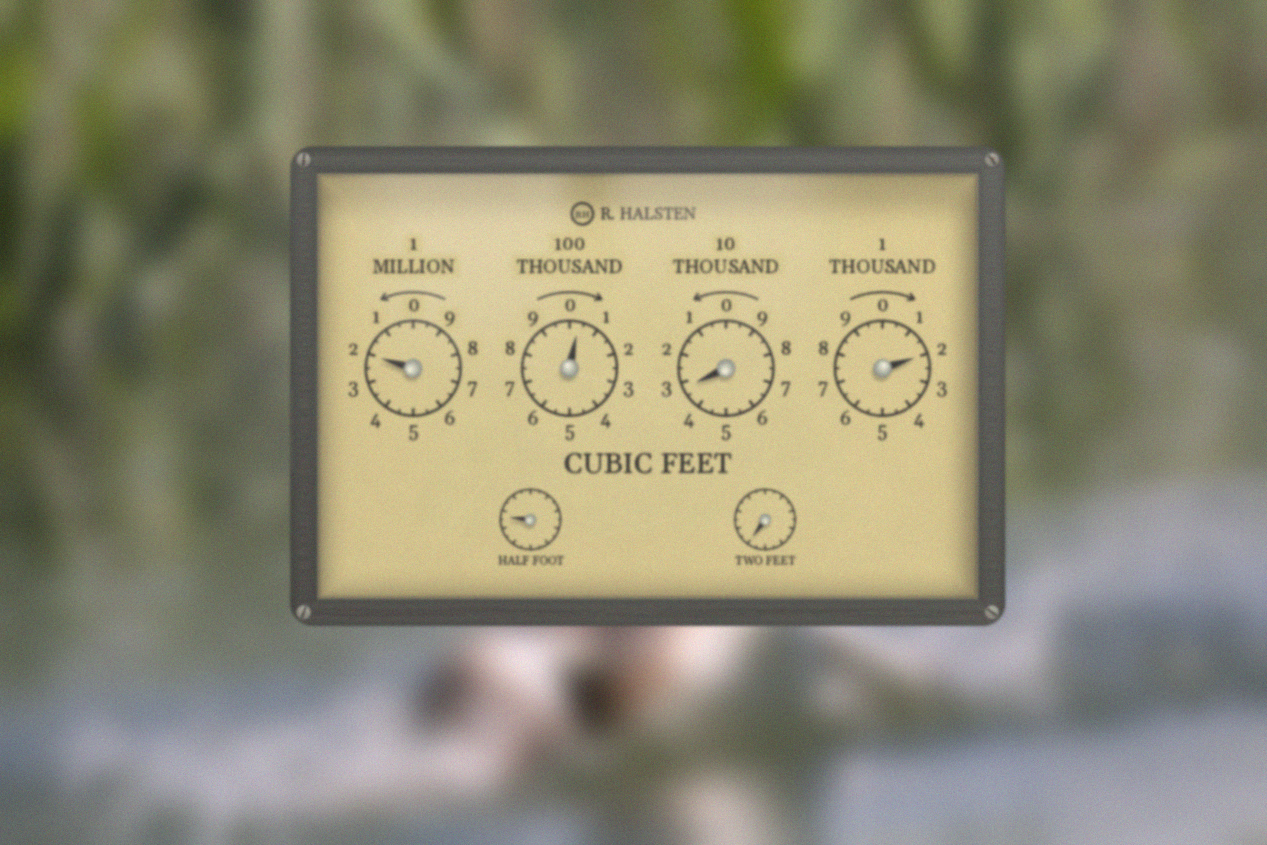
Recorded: 203200 ft³
